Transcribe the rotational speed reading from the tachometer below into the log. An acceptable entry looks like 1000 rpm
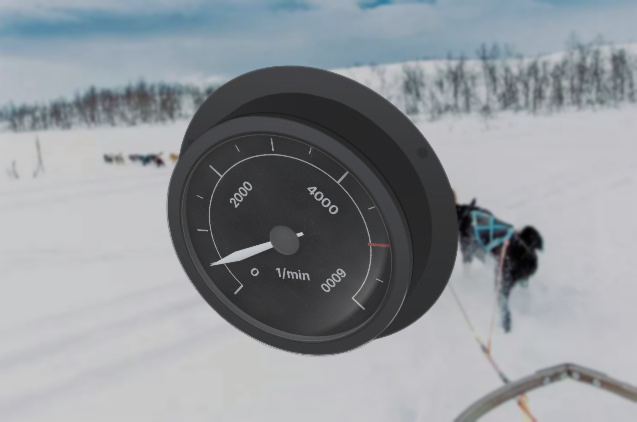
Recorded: 500 rpm
